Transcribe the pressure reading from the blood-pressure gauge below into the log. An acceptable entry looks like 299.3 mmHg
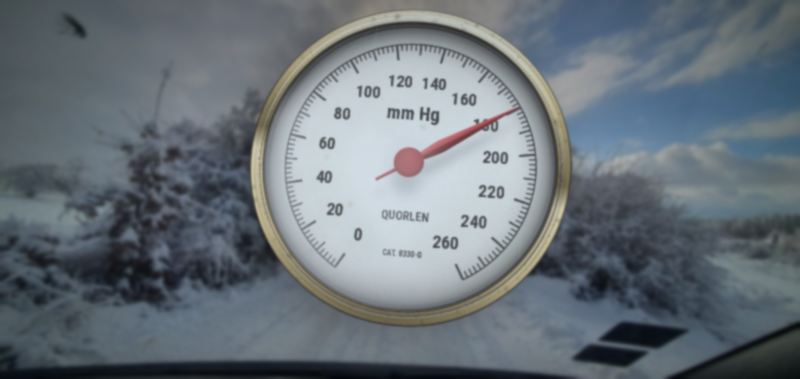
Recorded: 180 mmHg
